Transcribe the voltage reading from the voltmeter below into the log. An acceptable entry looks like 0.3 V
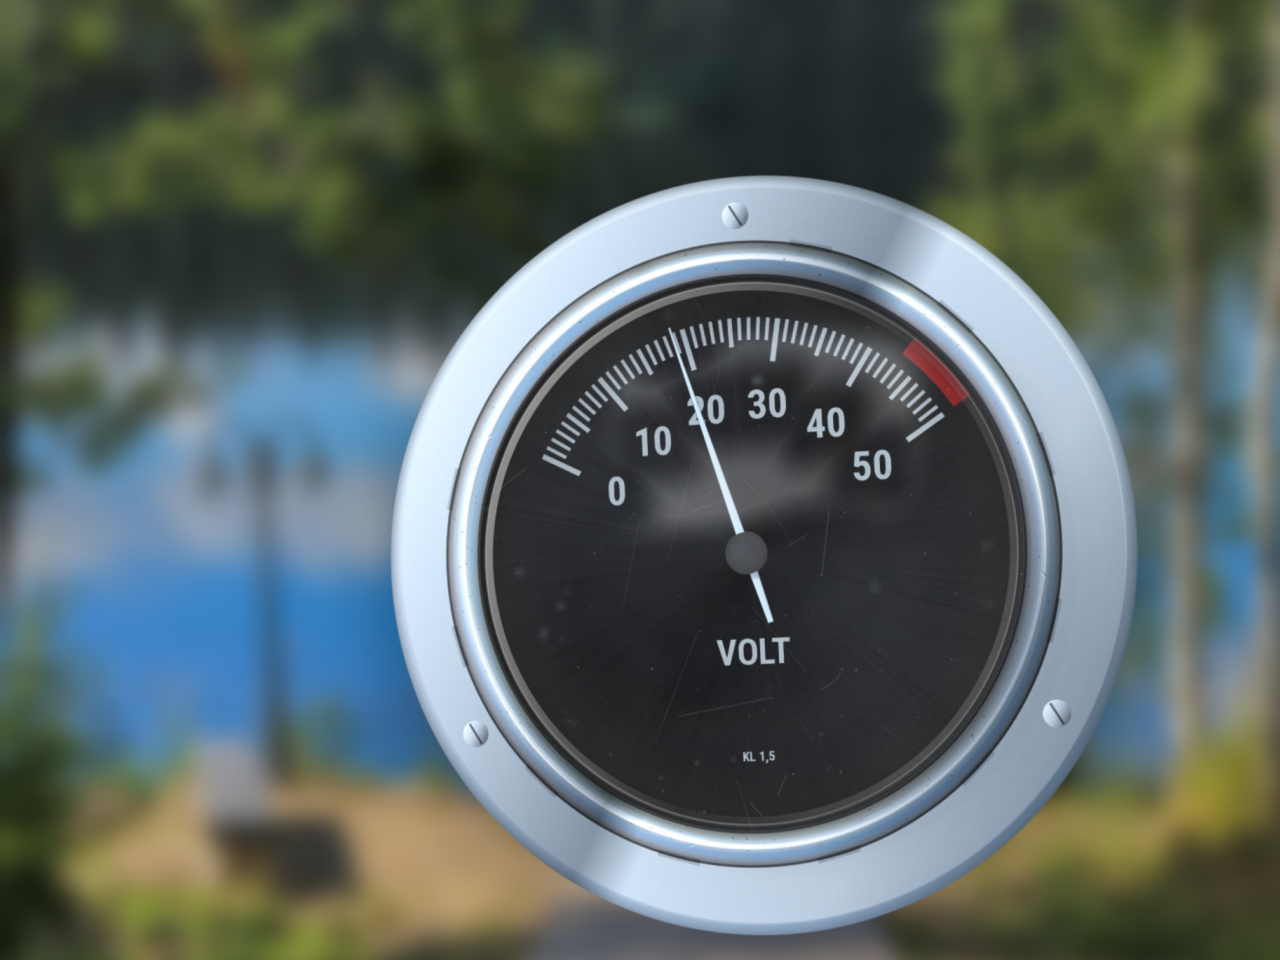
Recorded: 19 V
